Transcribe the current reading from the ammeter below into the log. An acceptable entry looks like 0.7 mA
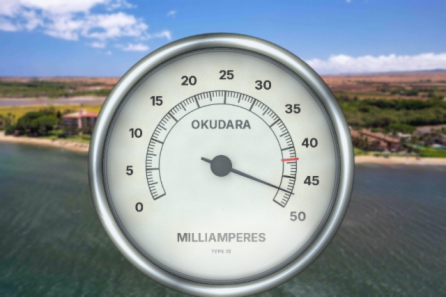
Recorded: 47.5 mA
